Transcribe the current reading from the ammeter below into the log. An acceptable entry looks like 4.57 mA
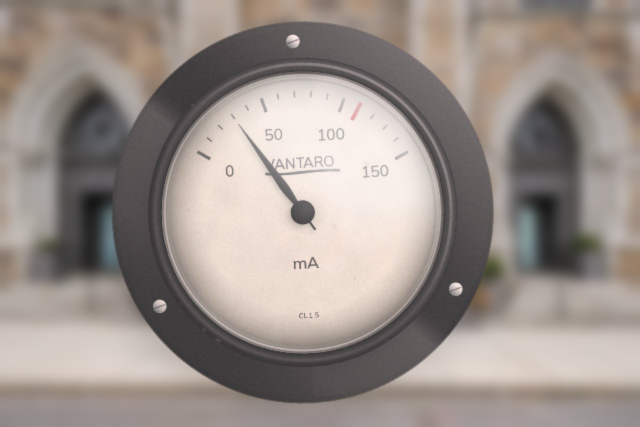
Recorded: 30 mA
